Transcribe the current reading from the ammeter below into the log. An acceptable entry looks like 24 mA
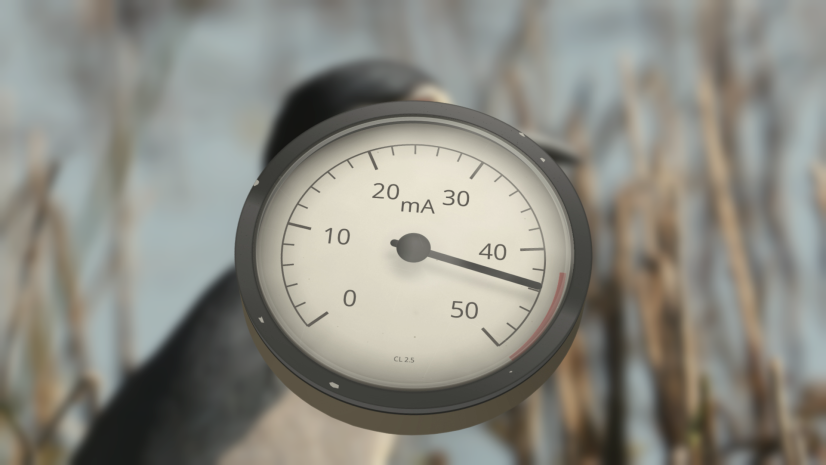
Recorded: 44 mA
